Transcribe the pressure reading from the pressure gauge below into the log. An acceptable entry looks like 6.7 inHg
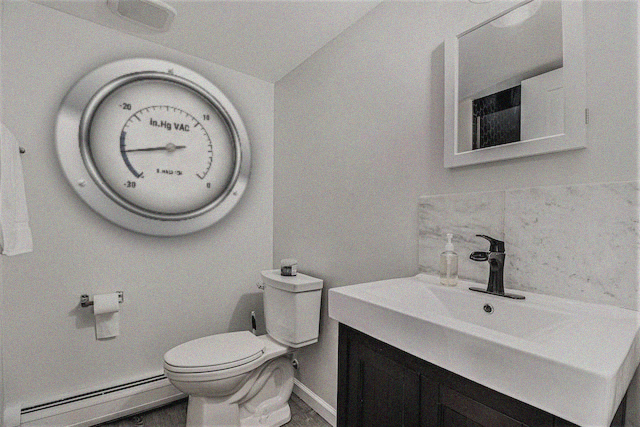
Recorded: -26 inHg
